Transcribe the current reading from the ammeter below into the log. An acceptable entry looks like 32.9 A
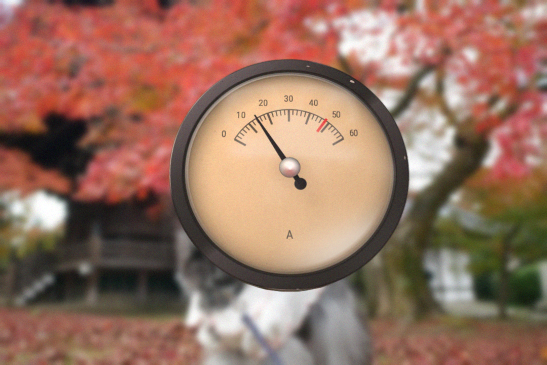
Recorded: 14 A
